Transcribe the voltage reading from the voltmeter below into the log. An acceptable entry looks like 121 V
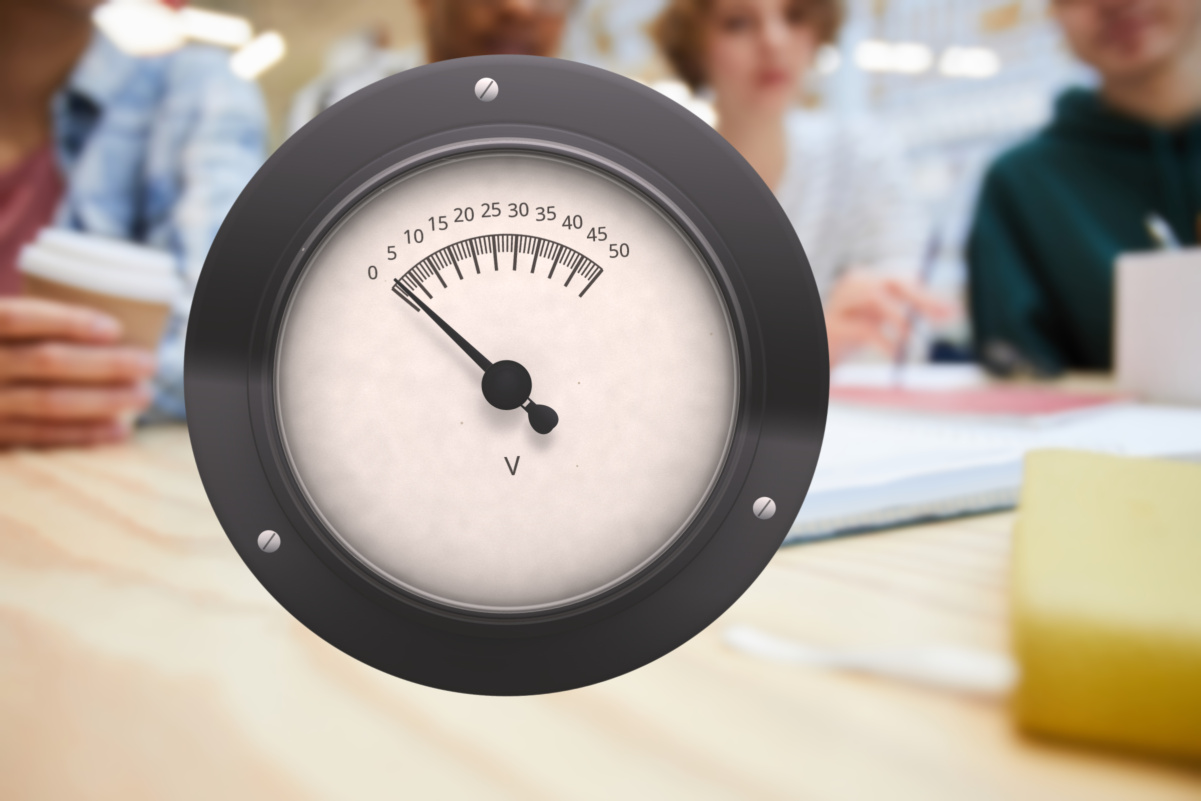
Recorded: 2 V
